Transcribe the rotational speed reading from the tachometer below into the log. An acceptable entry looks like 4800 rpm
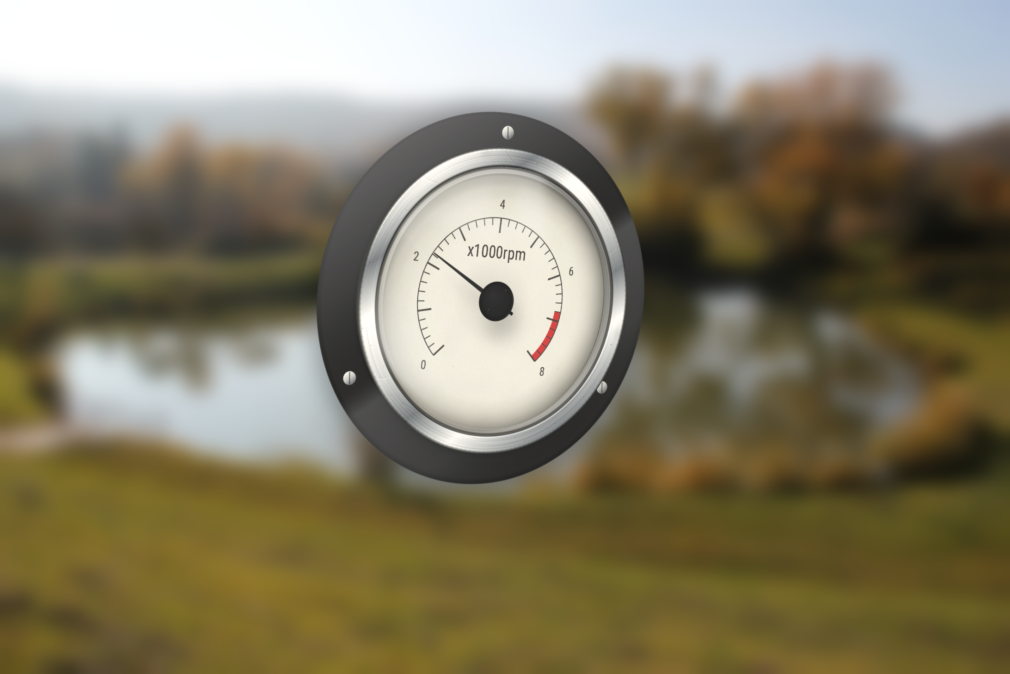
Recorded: 2200 rpm
